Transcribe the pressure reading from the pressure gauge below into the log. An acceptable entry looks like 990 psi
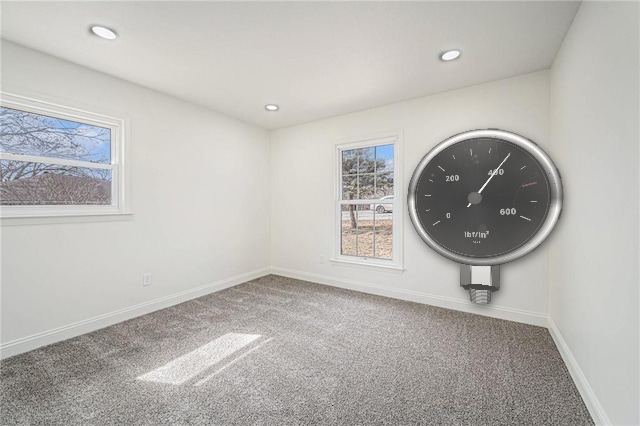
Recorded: 400 psi
